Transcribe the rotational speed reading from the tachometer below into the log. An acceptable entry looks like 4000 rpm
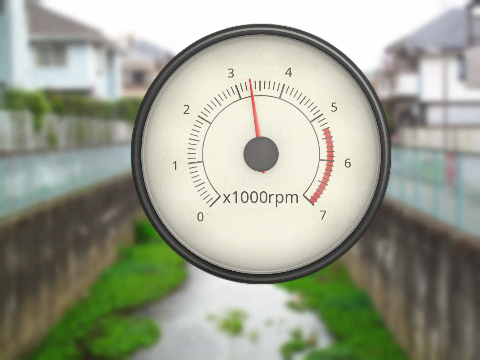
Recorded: 3300 rpm
